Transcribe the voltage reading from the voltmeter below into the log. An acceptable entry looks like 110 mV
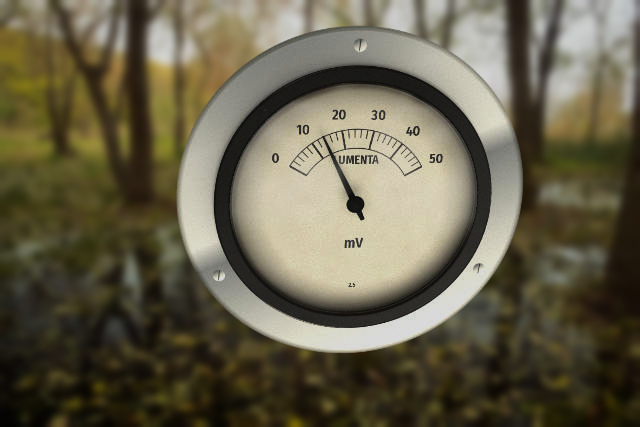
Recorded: 14 mV
